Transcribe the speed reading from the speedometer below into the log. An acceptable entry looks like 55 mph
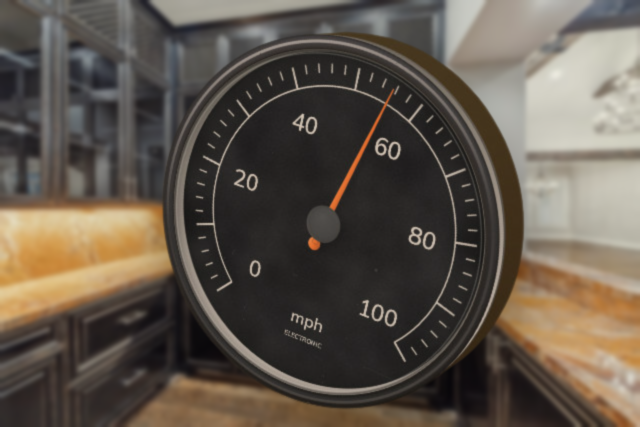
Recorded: 56 mph
